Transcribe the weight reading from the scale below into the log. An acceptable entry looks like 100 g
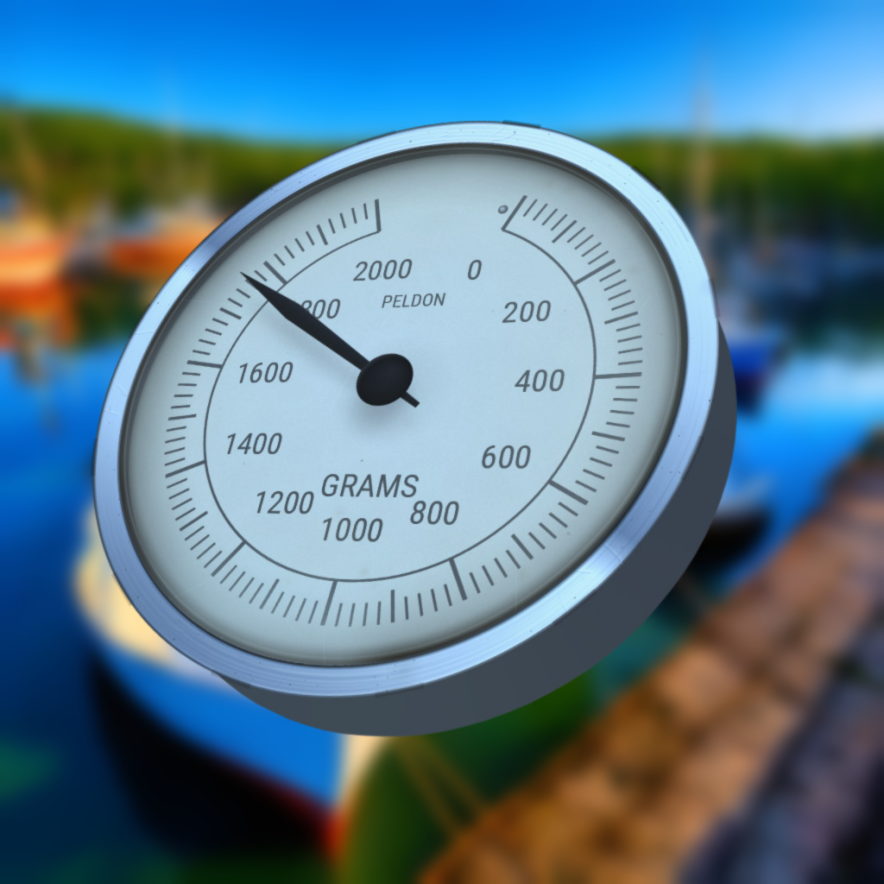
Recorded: 1760 g
